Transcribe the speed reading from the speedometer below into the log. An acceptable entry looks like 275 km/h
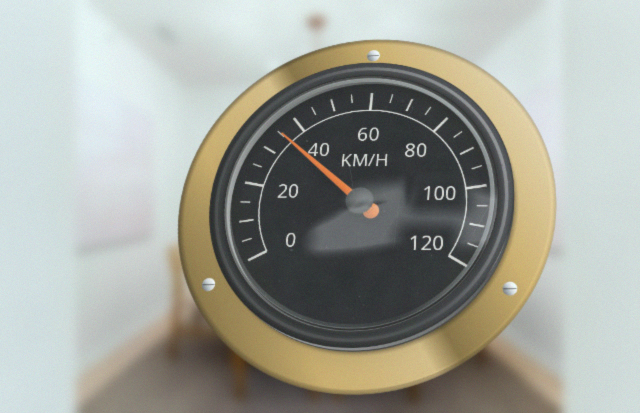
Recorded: 35 km/h
